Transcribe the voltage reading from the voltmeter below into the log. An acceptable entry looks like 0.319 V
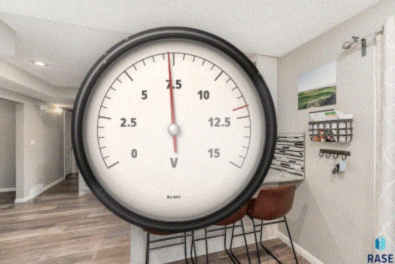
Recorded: 7.25 V
